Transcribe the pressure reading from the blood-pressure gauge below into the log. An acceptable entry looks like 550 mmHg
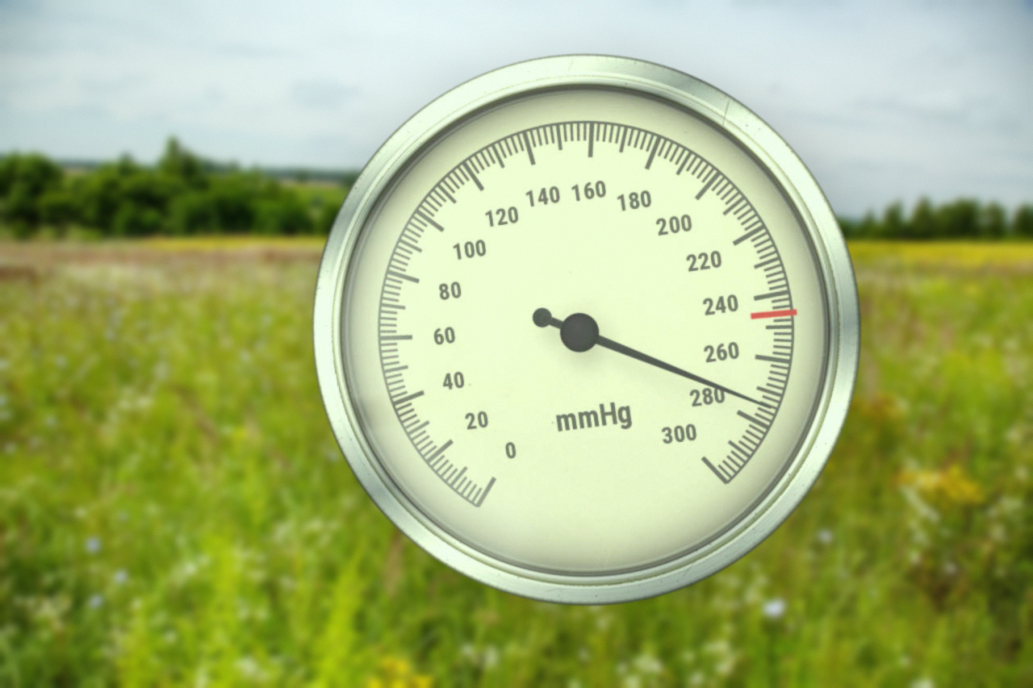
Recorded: 274 mmHg
